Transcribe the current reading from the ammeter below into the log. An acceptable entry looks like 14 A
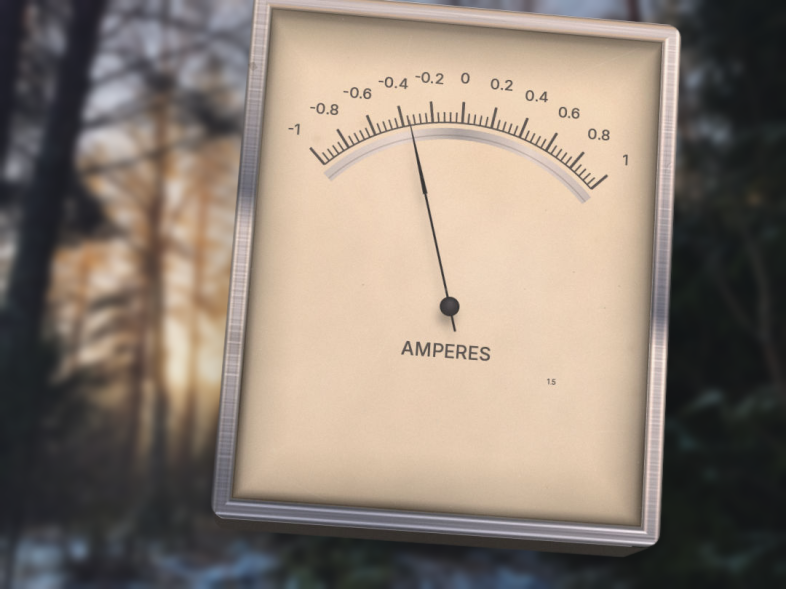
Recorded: -0.36 A
